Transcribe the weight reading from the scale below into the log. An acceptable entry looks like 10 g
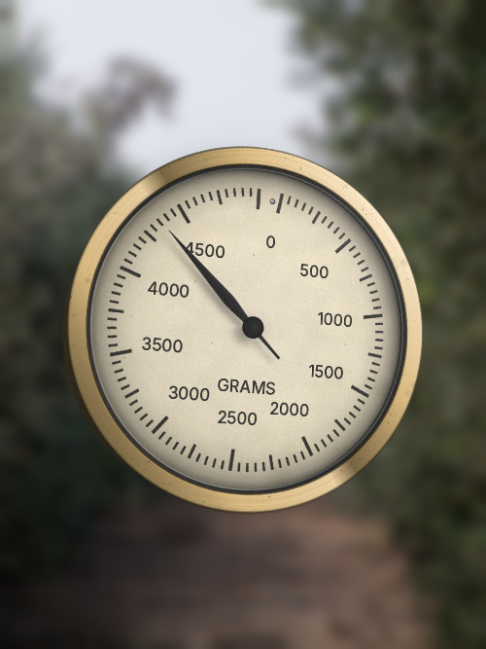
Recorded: 4350 g
